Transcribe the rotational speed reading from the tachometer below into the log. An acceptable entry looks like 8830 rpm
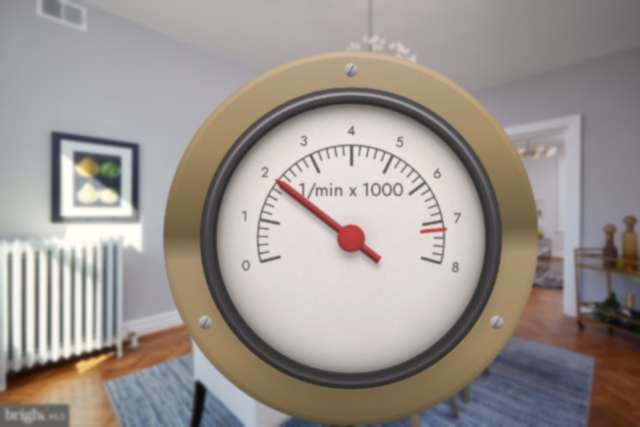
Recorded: 2000 rpm
